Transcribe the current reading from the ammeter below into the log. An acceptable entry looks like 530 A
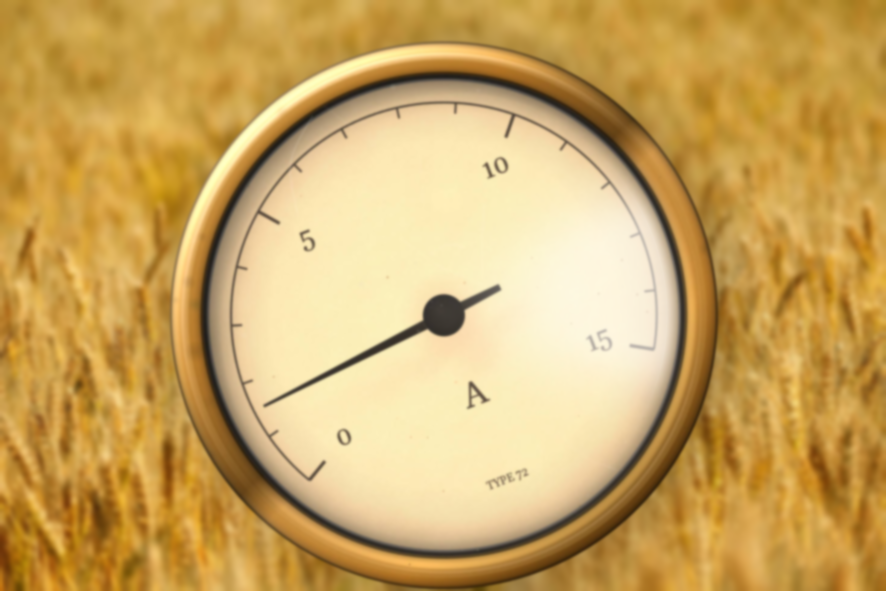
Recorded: 1.5 A
